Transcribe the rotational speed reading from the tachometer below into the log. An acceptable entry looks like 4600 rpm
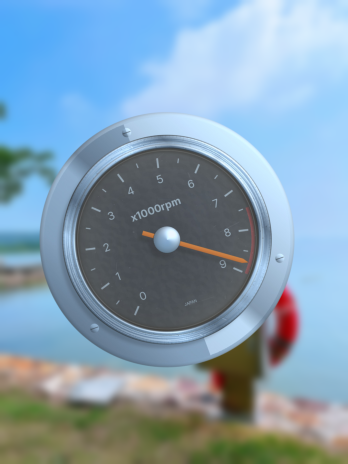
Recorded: 8750 rpm
